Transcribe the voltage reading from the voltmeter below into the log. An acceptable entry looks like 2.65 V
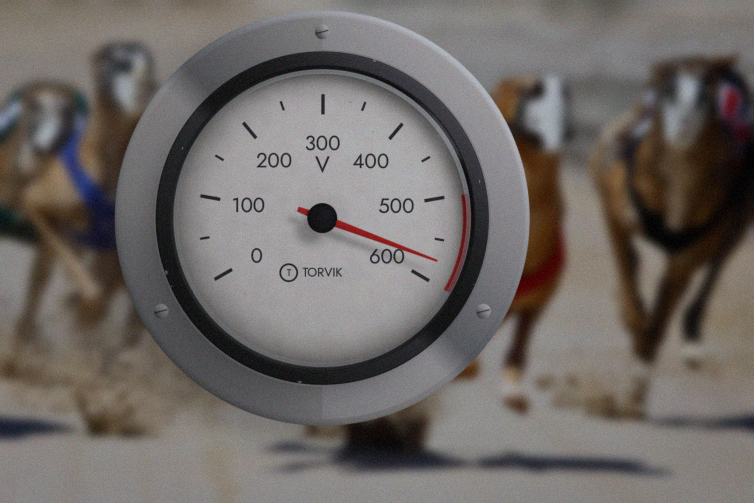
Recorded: 575 V
